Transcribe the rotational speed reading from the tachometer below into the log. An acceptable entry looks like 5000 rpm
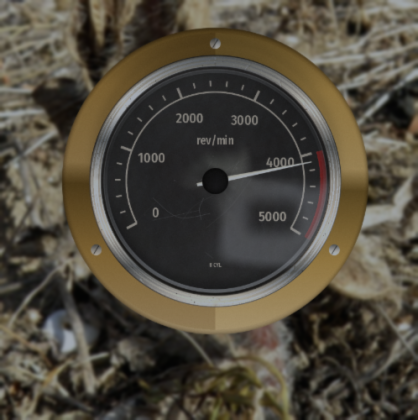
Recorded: 4100 rpm
